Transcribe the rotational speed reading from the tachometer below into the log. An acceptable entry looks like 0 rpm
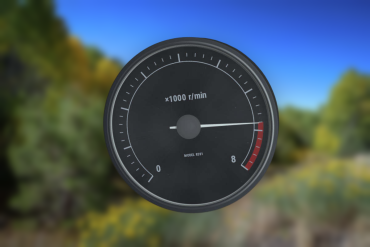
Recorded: 6800 rpm
